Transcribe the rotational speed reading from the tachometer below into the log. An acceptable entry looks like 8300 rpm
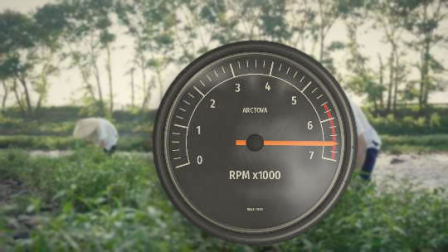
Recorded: 6600 rpm
